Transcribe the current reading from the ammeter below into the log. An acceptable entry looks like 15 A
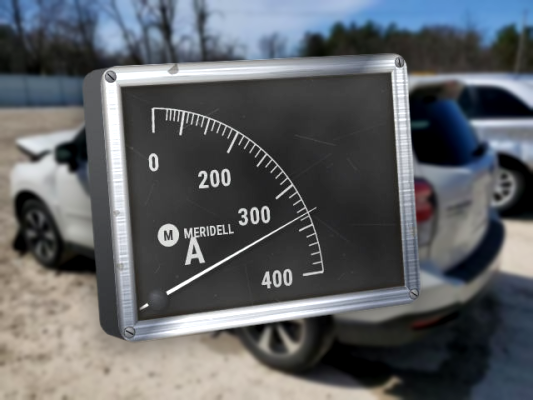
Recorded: 335 A
